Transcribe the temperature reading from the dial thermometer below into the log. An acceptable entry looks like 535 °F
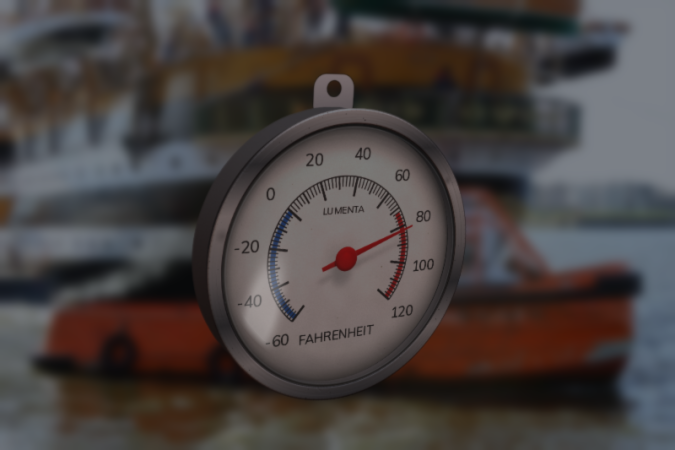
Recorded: 80 °F
